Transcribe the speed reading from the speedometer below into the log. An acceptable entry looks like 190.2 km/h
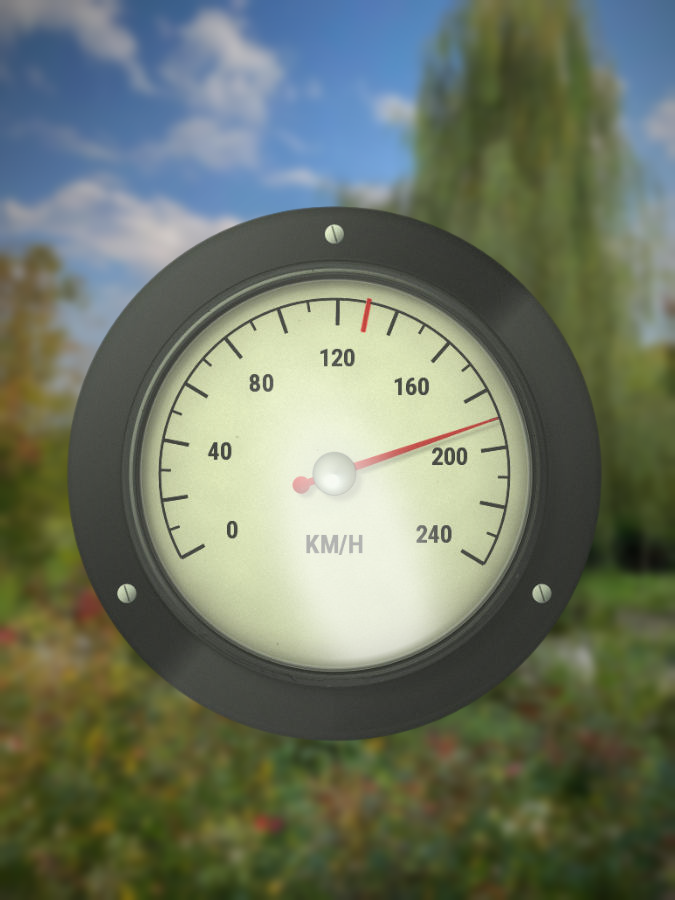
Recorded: 190 km/h
